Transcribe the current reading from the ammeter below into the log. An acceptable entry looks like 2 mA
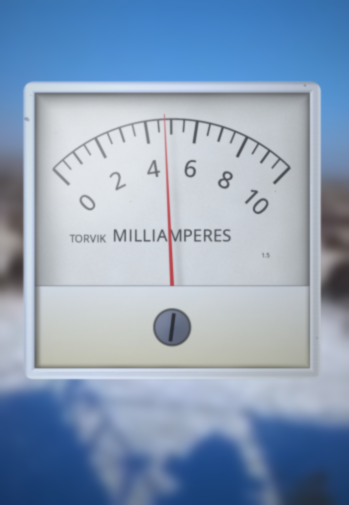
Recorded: 4.75 mA
